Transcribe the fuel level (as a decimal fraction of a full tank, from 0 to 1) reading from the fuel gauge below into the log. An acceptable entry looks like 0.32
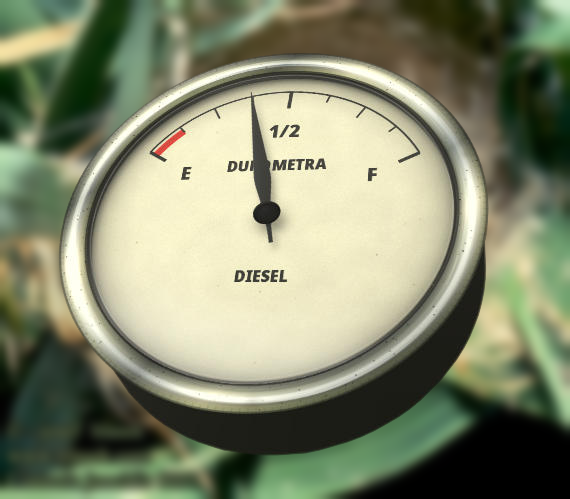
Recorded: 0.375
